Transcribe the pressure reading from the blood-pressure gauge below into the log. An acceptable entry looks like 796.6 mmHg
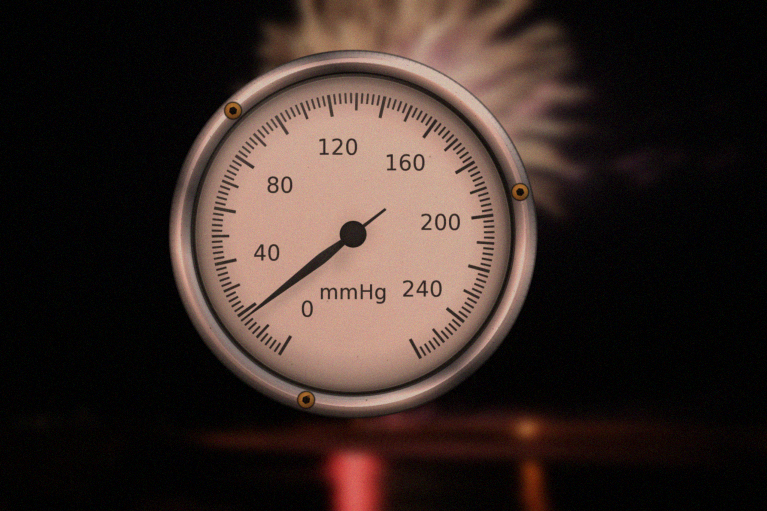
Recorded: 18 mmHg
